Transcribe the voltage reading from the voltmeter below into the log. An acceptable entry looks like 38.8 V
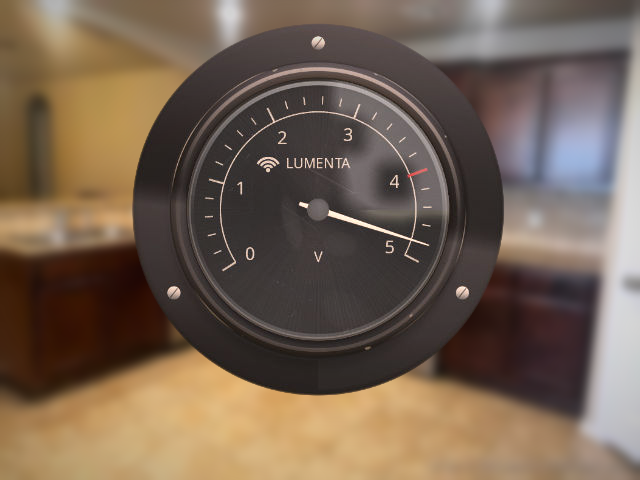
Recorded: 4.8 V
